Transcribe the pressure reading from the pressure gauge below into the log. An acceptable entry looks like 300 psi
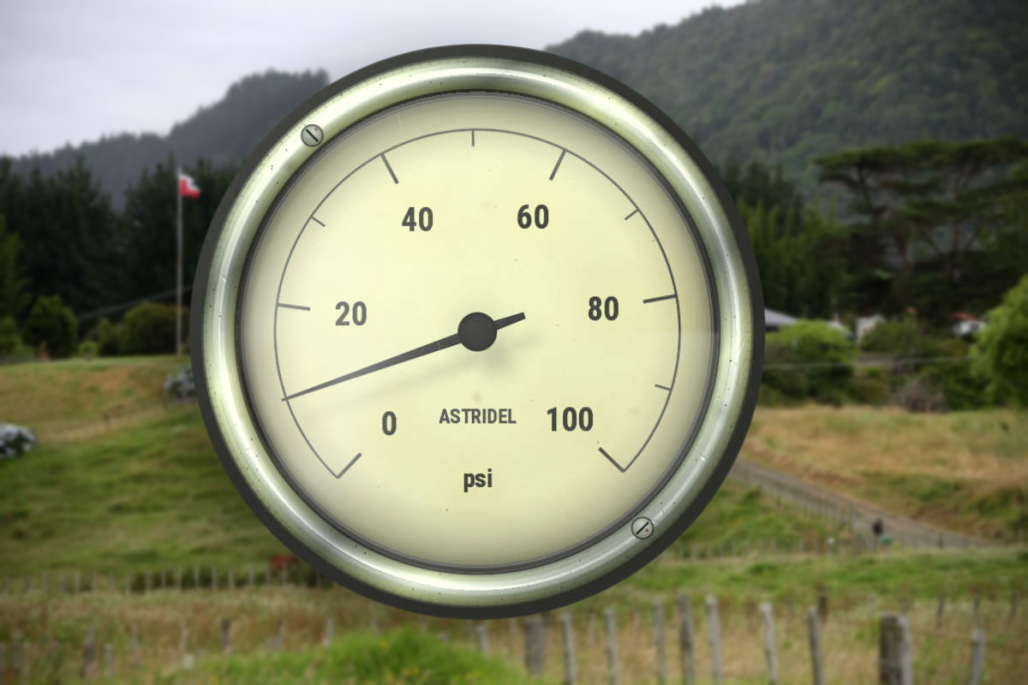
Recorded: 10 psi
